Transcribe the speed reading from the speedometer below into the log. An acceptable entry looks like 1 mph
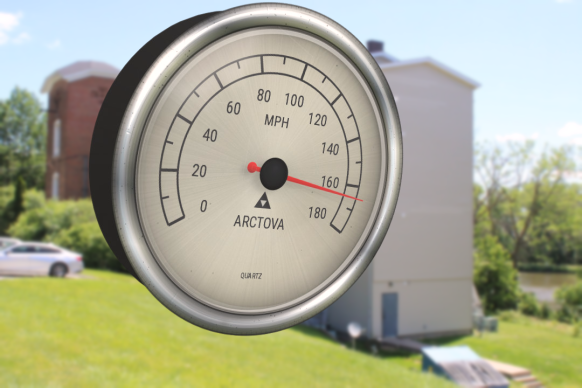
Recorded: 165 mph
